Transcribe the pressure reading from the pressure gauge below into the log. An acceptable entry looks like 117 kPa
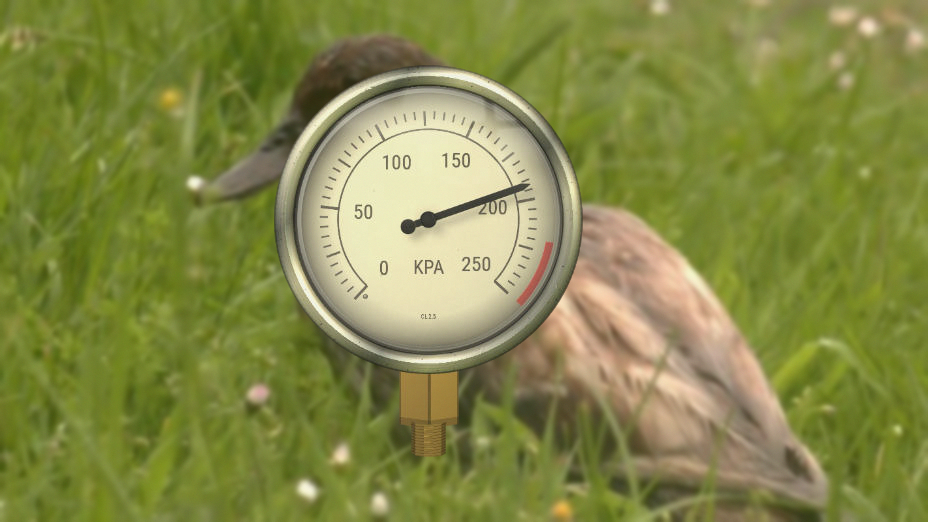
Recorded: 192.5 kPa
